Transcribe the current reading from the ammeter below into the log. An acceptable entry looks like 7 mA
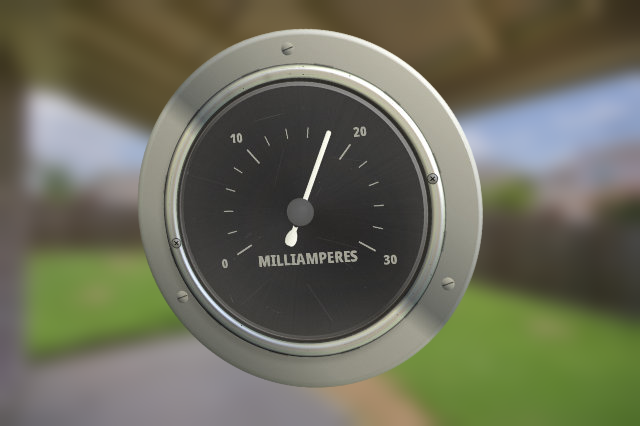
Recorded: 18 mA
